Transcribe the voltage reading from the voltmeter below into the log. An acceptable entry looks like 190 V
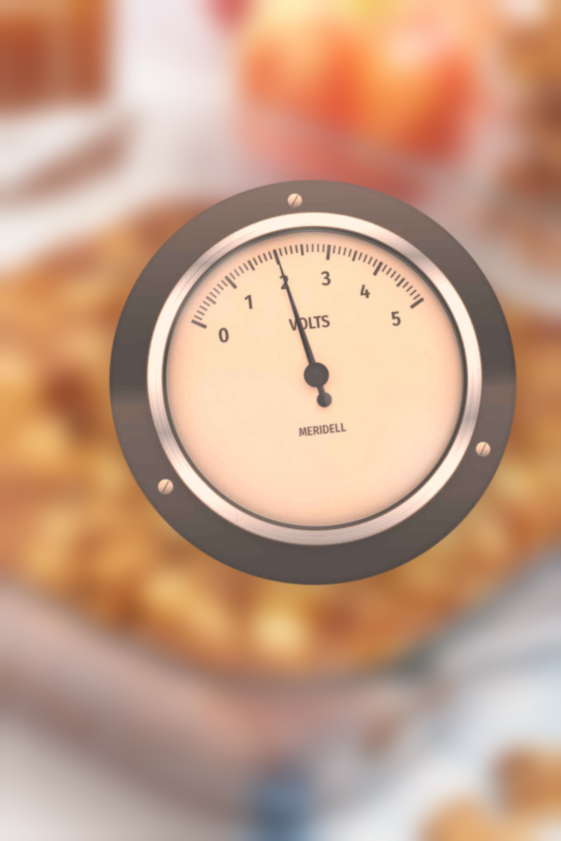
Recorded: 2 V
